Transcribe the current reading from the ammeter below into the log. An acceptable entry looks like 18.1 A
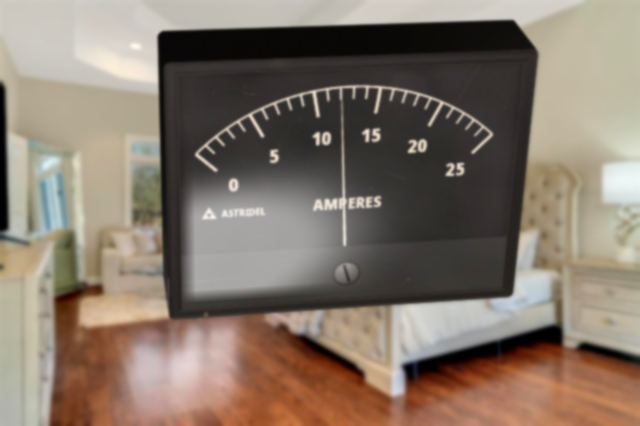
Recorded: 12 A
